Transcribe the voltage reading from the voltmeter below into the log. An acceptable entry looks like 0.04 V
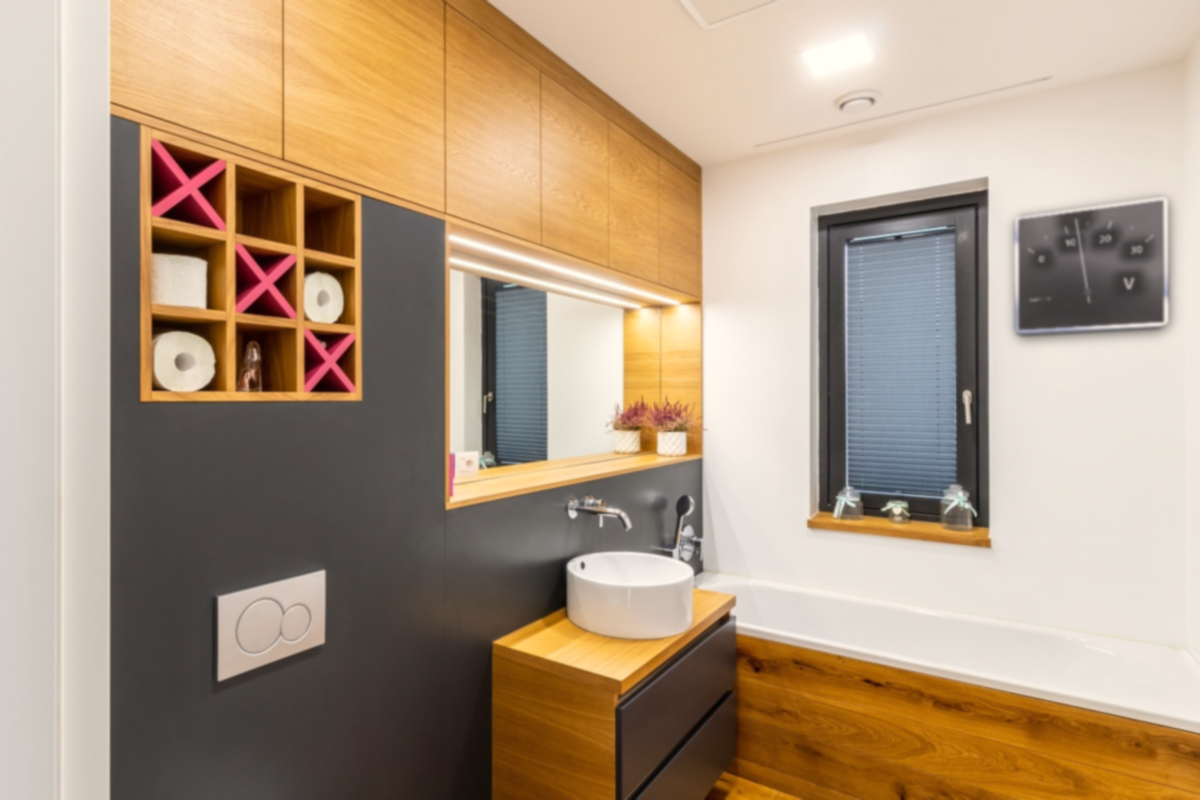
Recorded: 12.5 V
